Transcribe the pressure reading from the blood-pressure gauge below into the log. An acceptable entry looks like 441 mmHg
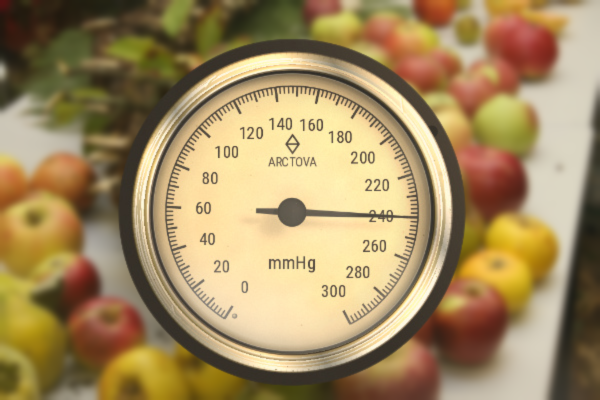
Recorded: 240 mmHg
